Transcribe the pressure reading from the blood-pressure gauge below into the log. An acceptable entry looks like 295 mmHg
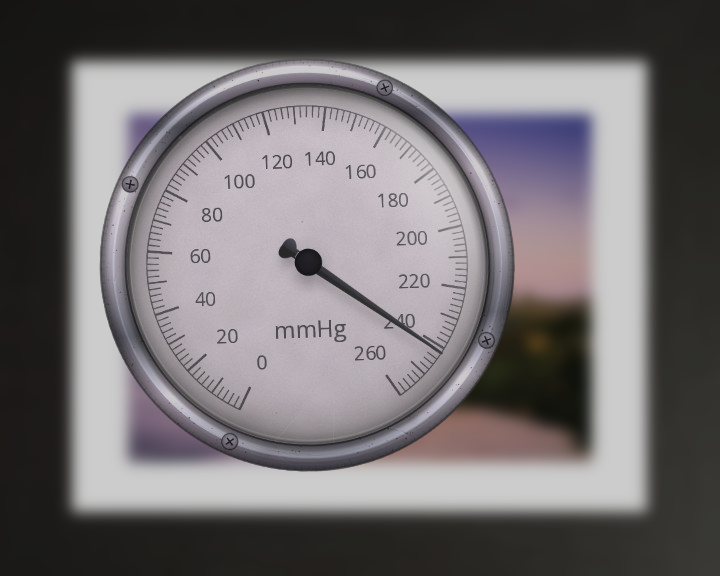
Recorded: 242 mmHg
